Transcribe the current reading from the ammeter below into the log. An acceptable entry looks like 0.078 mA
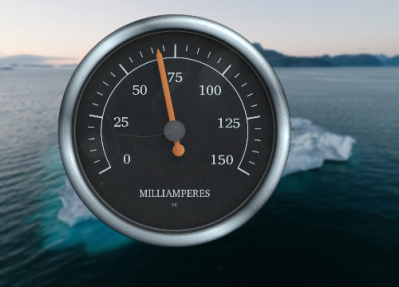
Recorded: 67.5 mA
